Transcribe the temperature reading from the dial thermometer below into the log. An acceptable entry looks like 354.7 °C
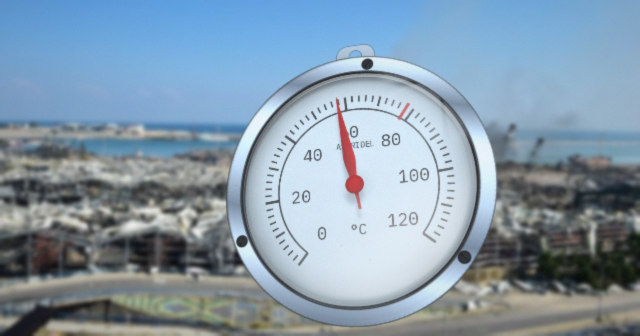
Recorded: 58 °C
